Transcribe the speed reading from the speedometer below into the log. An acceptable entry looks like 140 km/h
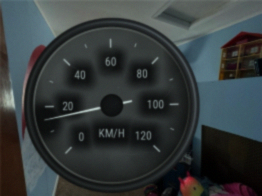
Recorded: 15 km/h
